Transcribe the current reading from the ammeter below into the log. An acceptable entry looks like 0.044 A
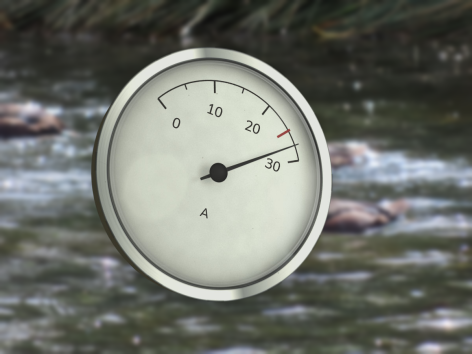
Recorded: 27.5 A
